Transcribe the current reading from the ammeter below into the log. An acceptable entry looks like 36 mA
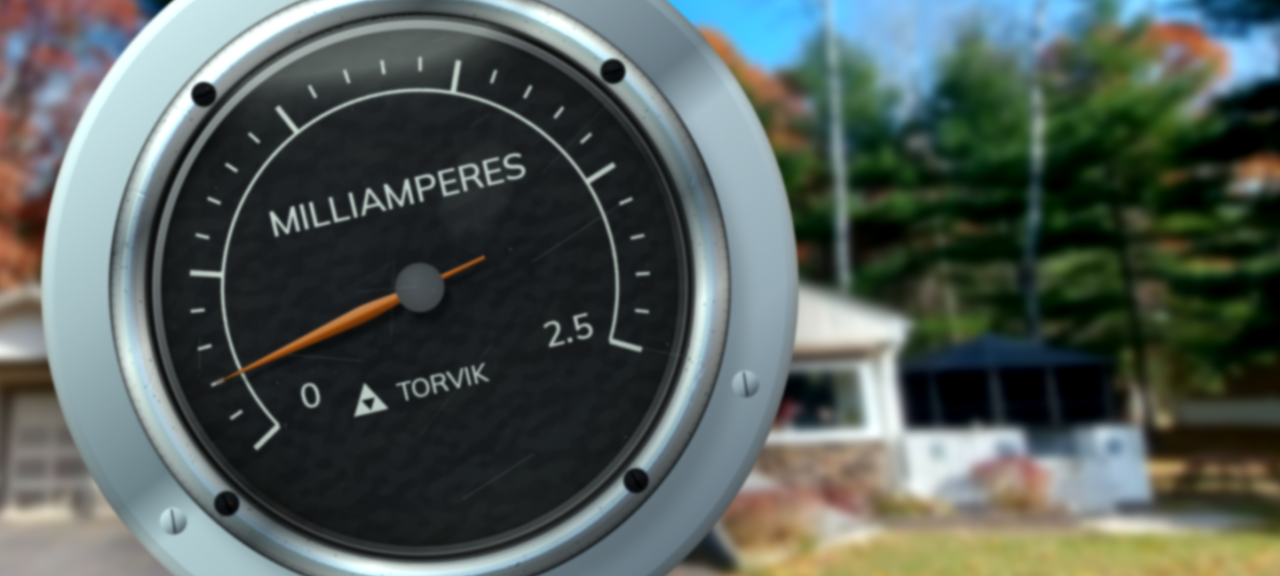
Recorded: 0.2 mA
